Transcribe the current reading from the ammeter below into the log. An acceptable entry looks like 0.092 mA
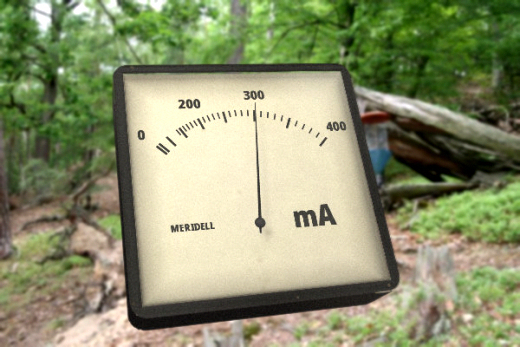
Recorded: 300 mA
